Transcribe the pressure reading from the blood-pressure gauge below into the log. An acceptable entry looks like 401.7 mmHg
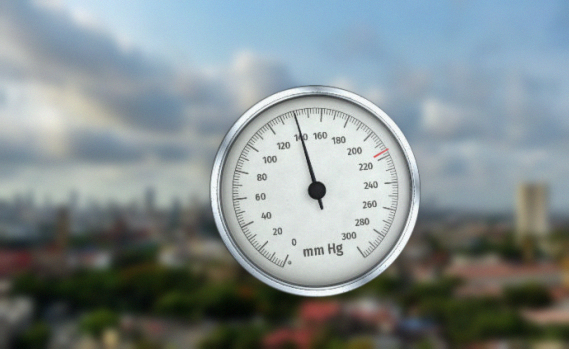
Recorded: 140 mmHg
